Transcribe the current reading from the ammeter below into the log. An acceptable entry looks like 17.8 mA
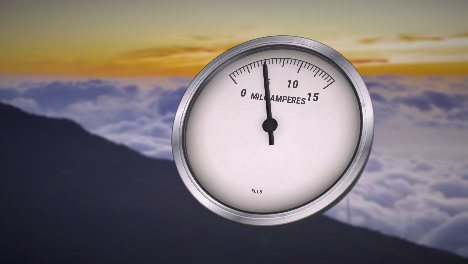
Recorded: 5 mA
